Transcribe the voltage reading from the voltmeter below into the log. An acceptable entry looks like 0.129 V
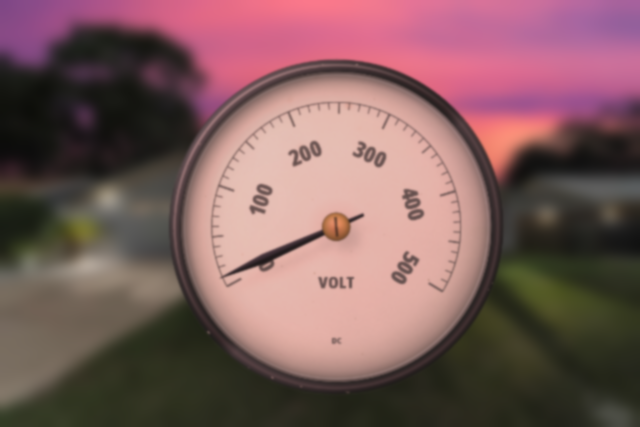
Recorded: 10 V
